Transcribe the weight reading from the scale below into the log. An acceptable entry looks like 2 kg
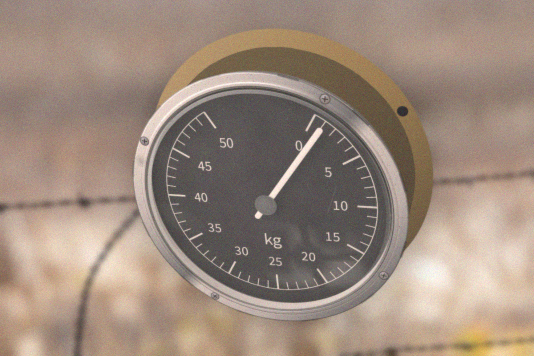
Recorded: 1 kg
